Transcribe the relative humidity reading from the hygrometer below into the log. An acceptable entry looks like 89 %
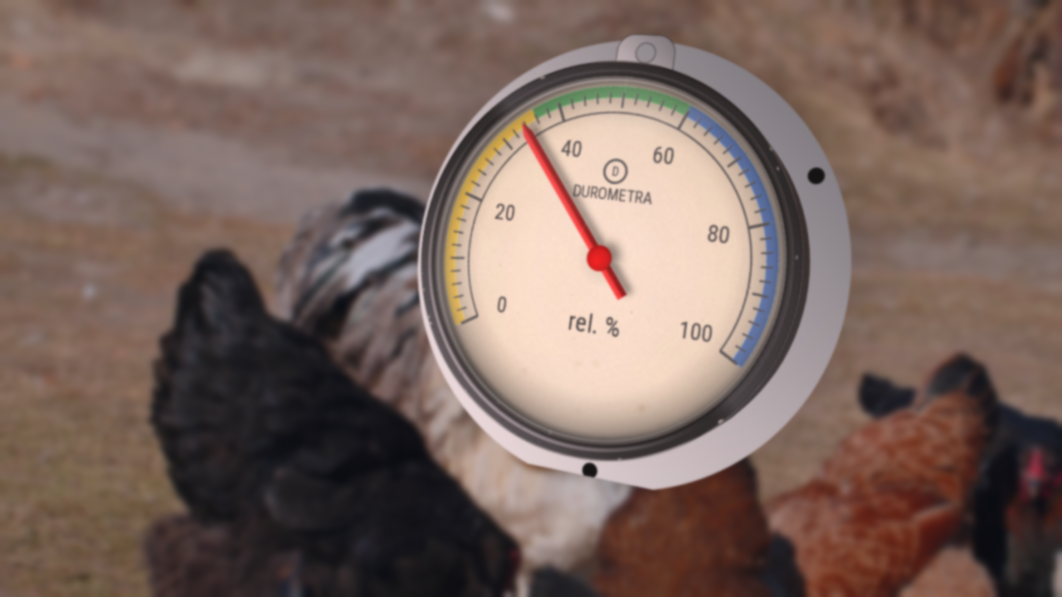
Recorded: 34 %
